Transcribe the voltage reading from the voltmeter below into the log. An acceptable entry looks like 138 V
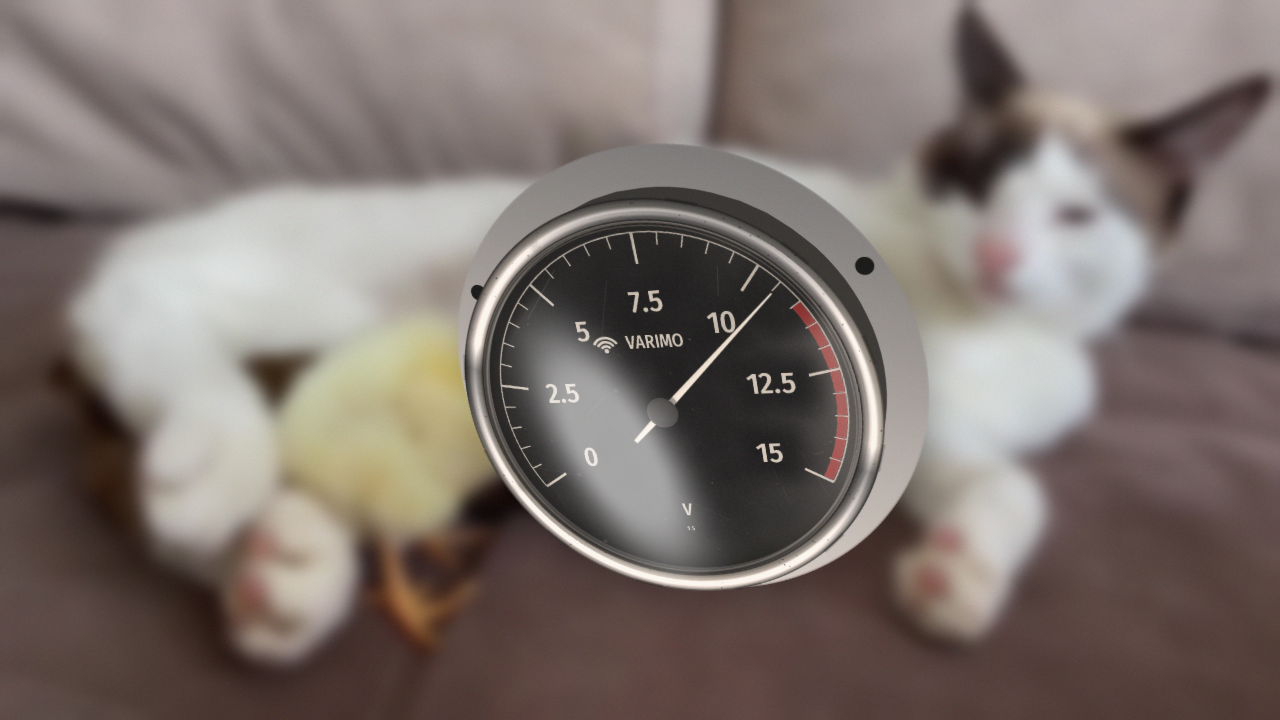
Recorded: 10.5 V
